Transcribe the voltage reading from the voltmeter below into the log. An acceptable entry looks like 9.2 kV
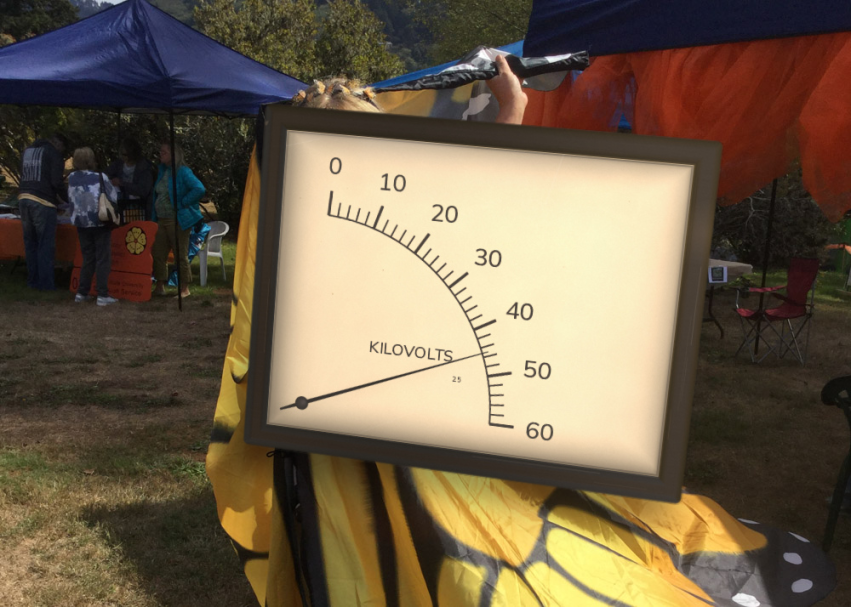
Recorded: 45 kV
